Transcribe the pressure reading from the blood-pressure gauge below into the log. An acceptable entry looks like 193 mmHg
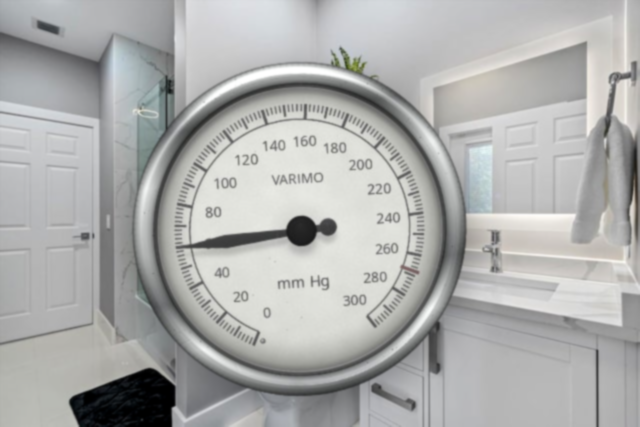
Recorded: 60 mmHg
